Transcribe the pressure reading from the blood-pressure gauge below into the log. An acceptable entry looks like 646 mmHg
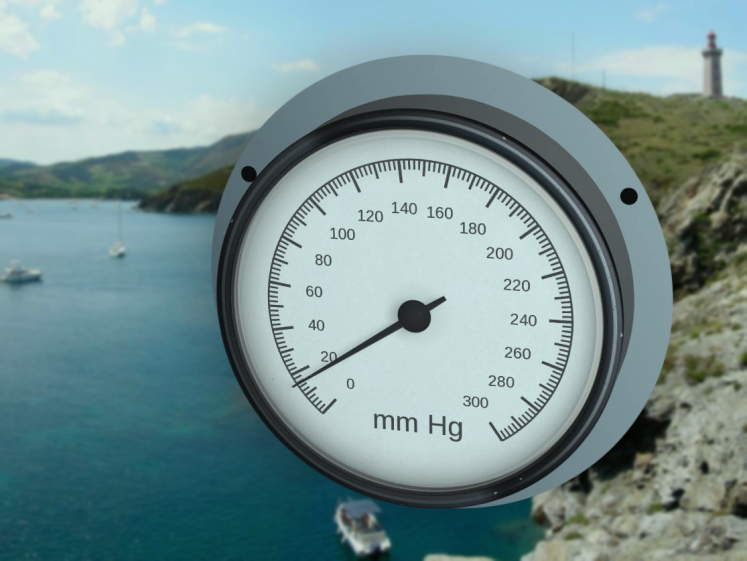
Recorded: 16 mmHg
